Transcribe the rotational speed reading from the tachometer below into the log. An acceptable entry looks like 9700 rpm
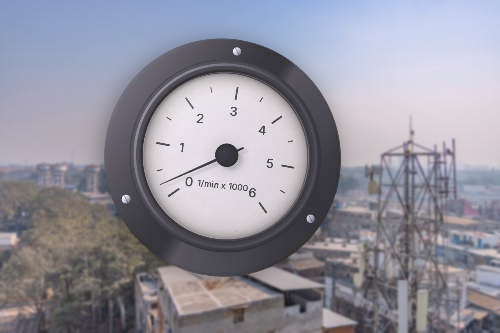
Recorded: 250 rpm
